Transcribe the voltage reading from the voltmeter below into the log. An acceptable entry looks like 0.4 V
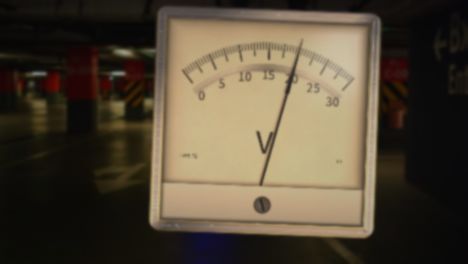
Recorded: 20 V
